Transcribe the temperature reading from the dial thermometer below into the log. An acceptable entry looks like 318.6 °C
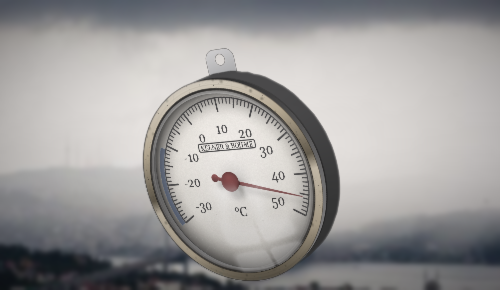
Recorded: 45 °C
